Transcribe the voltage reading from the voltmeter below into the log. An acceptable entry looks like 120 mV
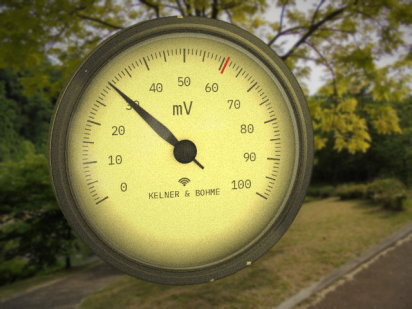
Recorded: 30 mV
